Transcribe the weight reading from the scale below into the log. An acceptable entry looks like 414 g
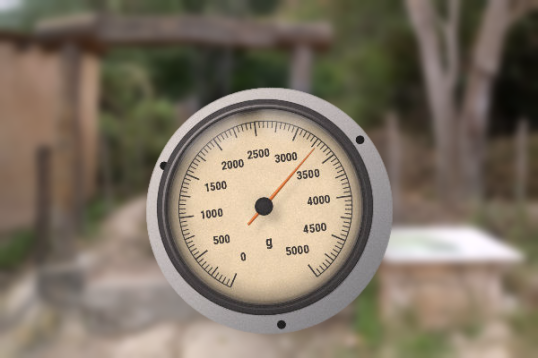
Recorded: 3300 g
